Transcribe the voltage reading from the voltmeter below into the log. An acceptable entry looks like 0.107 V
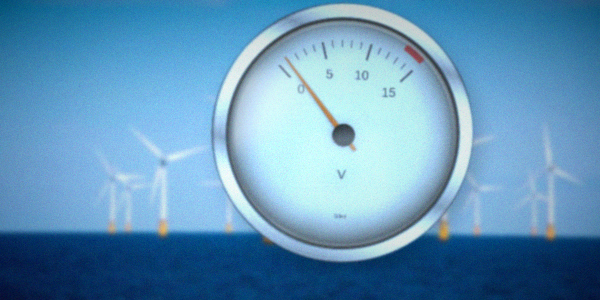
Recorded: 1 V
